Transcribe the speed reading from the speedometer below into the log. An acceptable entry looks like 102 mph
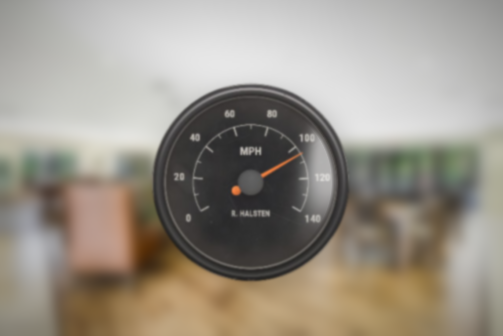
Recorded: 105 mph
